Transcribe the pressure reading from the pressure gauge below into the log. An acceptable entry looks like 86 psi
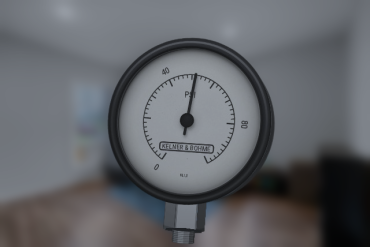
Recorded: 52 psi
